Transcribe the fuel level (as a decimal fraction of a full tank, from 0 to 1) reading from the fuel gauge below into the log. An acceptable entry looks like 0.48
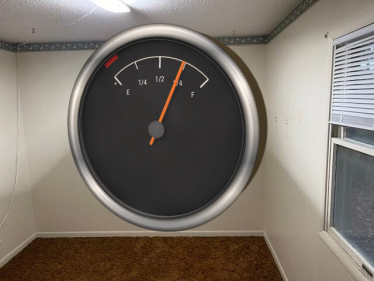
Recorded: 0.75
